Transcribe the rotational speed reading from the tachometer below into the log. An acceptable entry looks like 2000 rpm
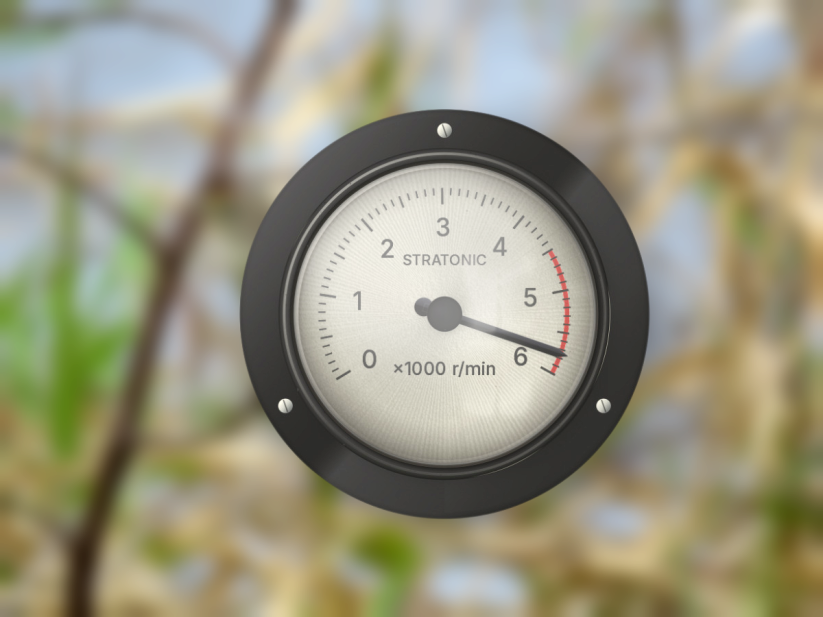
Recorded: 5750 rpm
